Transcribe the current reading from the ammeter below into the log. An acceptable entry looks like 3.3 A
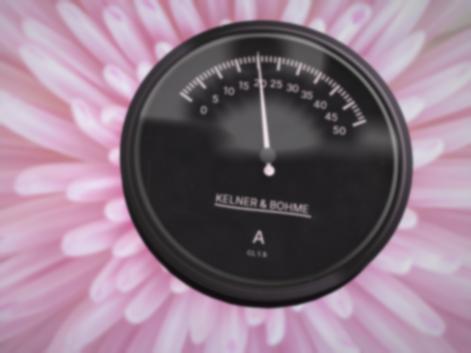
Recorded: 20 A
